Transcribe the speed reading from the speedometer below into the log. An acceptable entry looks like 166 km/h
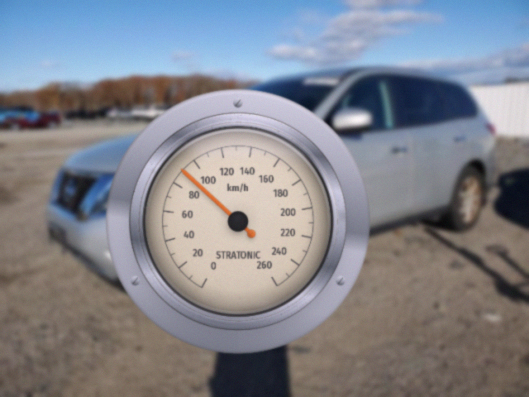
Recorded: 90 km/h
